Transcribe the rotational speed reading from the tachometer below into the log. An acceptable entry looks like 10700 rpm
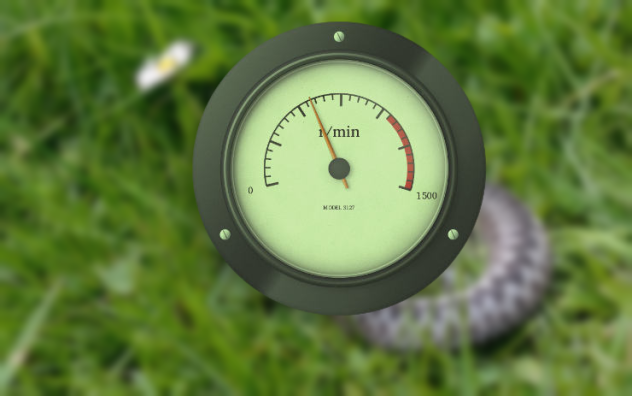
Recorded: 575 rpm
